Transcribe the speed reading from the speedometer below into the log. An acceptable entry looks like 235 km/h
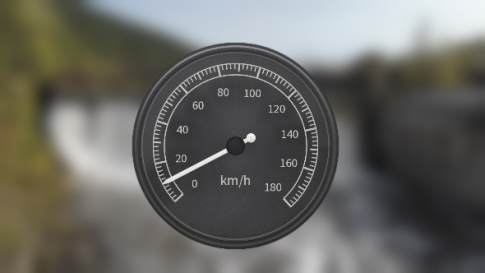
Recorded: 10 km/h
